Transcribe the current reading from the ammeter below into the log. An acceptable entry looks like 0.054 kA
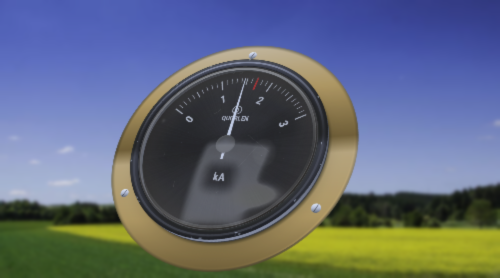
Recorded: 1.5 kA
